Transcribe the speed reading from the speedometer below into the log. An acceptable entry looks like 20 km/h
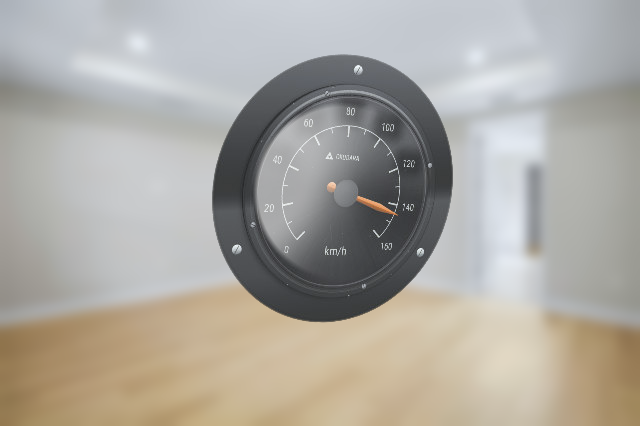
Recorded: 145 km/h
